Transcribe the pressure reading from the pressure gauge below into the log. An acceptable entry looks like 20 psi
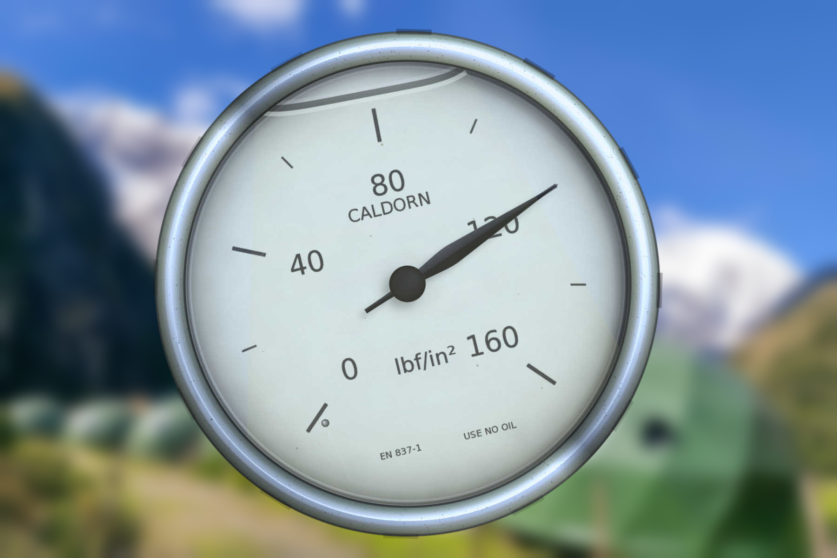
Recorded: 120 psi
